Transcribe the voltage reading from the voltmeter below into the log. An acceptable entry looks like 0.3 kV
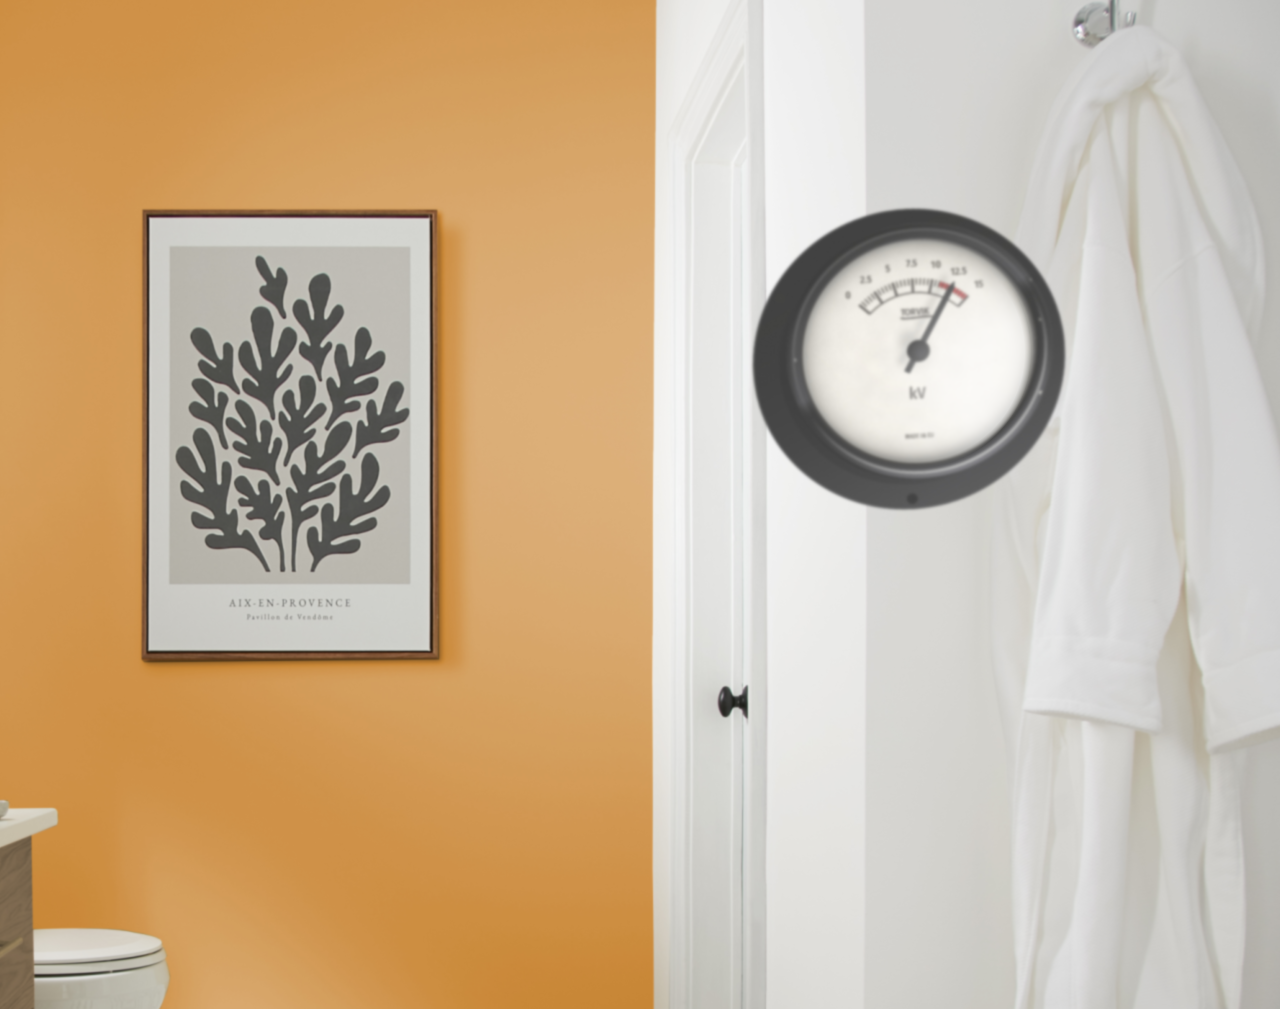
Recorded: 12.5 kV
